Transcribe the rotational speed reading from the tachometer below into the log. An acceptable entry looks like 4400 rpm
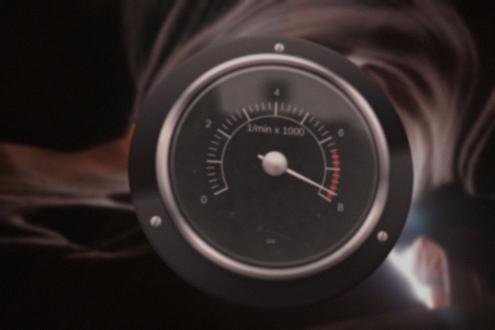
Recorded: 7800 rpm
